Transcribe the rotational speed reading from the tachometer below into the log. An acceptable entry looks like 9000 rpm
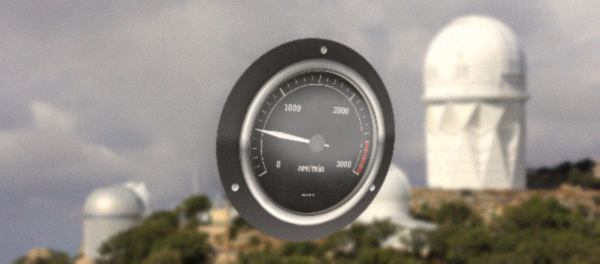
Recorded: 500 rpm
